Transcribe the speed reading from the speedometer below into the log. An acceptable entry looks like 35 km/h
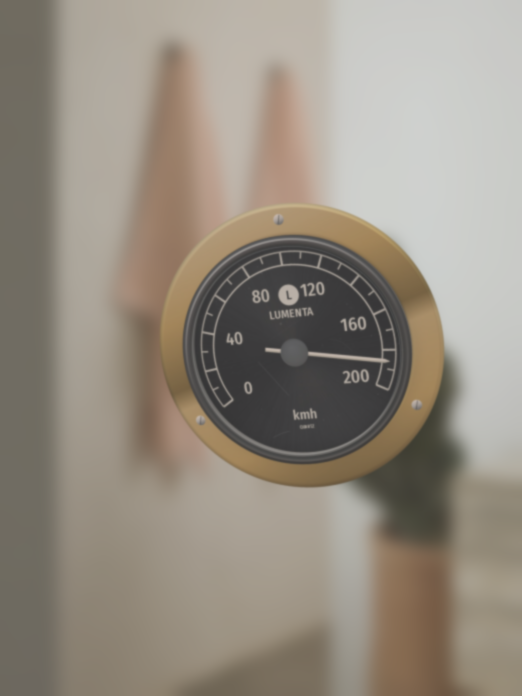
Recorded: 185 km/h
